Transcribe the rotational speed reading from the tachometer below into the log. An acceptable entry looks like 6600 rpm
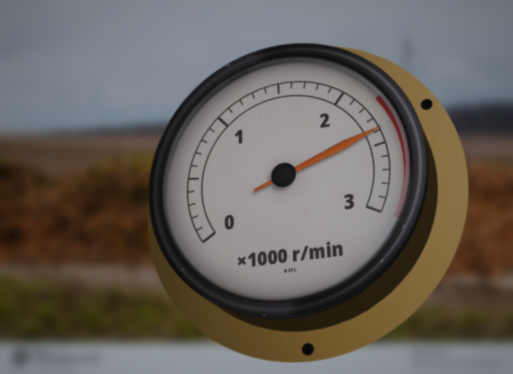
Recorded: 2400 rpm
